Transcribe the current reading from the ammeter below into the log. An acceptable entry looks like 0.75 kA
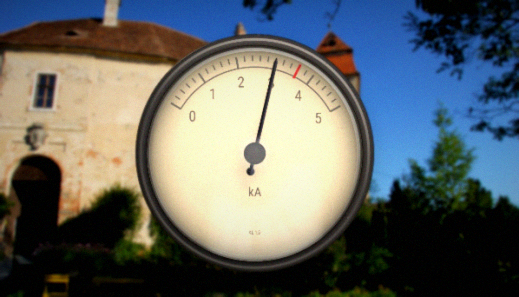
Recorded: 3 kA
